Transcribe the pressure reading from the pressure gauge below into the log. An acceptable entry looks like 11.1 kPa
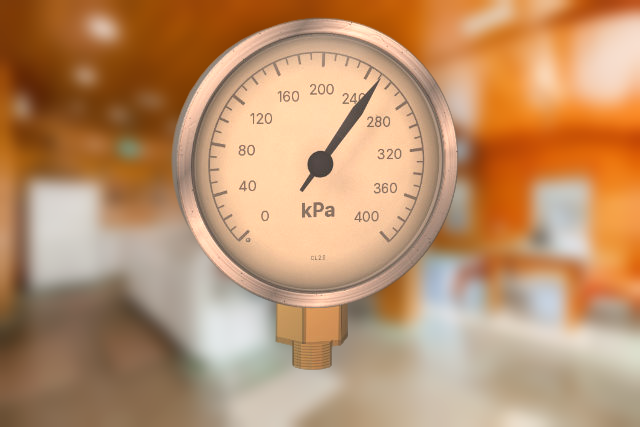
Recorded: 250 kPa
